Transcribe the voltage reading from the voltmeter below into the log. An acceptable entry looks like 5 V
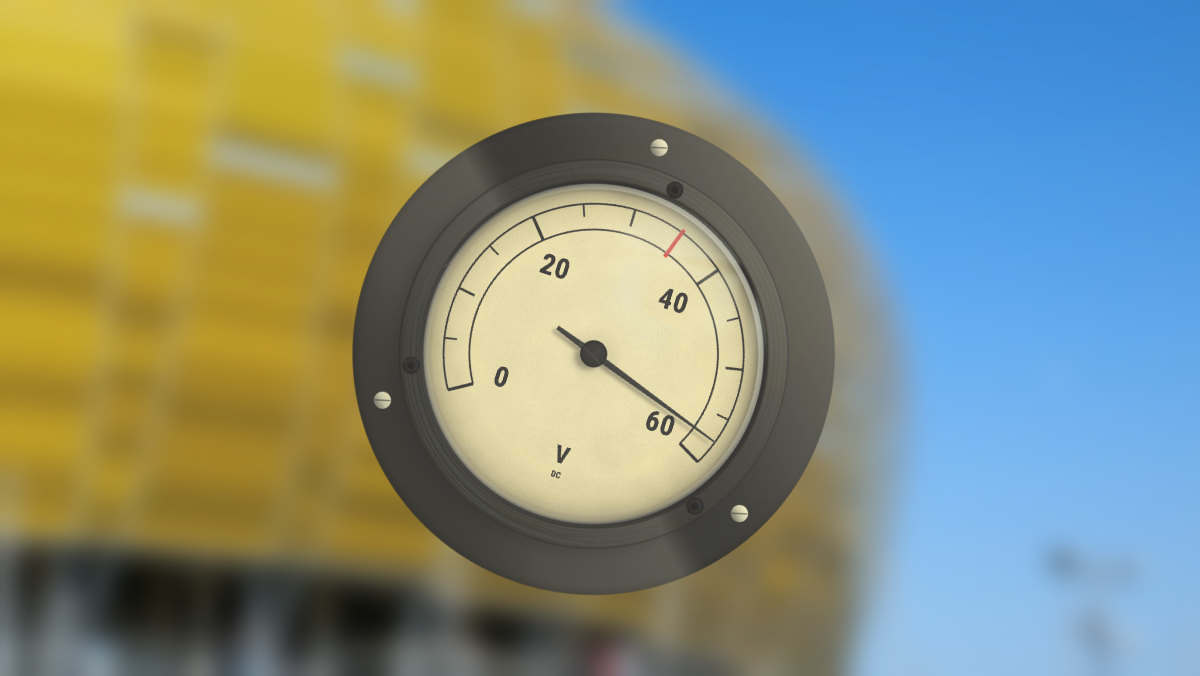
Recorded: 57.5 V
